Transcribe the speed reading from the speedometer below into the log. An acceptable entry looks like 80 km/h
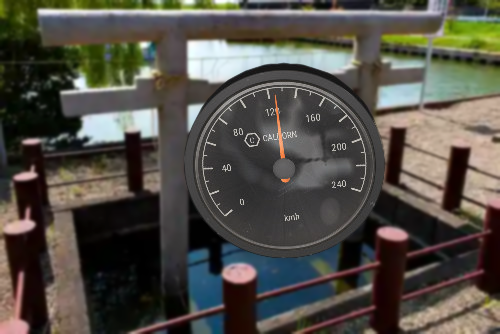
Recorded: 125 km/h
